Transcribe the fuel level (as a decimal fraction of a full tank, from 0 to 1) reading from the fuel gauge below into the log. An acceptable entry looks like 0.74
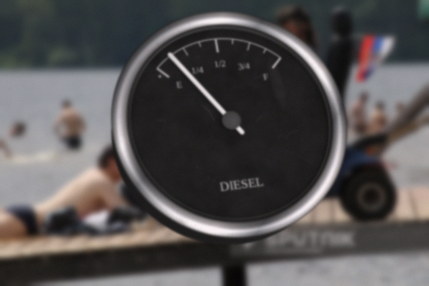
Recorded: 0.125
